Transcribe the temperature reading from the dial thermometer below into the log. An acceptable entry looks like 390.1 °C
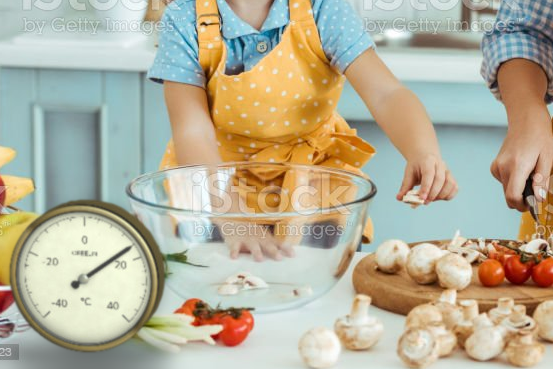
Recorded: 16 °C
